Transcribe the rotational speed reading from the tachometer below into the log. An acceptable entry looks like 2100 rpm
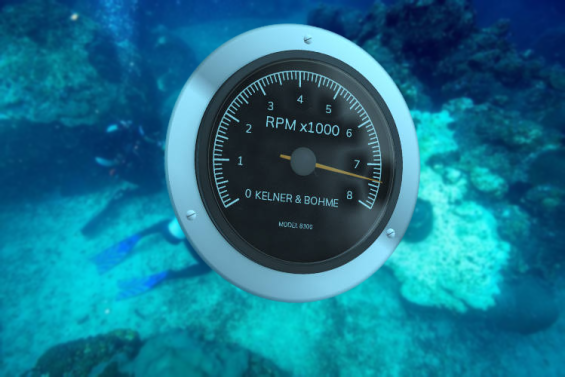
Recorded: 7400 rpm
